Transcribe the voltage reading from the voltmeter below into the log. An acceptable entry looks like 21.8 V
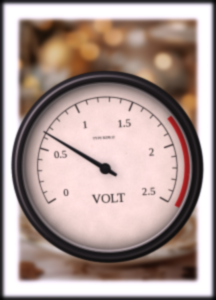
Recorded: 0.65 V
